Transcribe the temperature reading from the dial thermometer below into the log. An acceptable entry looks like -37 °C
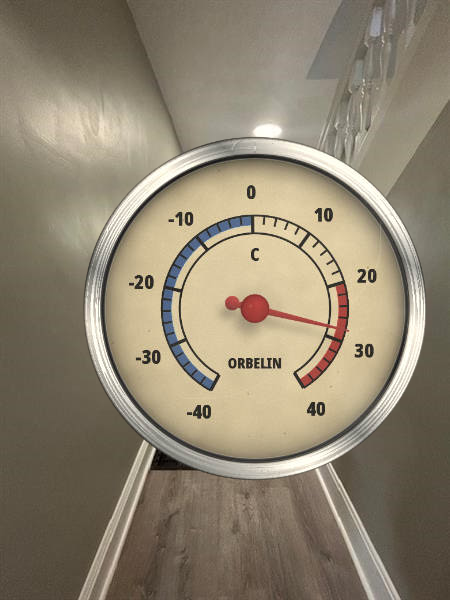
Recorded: 28 °C
